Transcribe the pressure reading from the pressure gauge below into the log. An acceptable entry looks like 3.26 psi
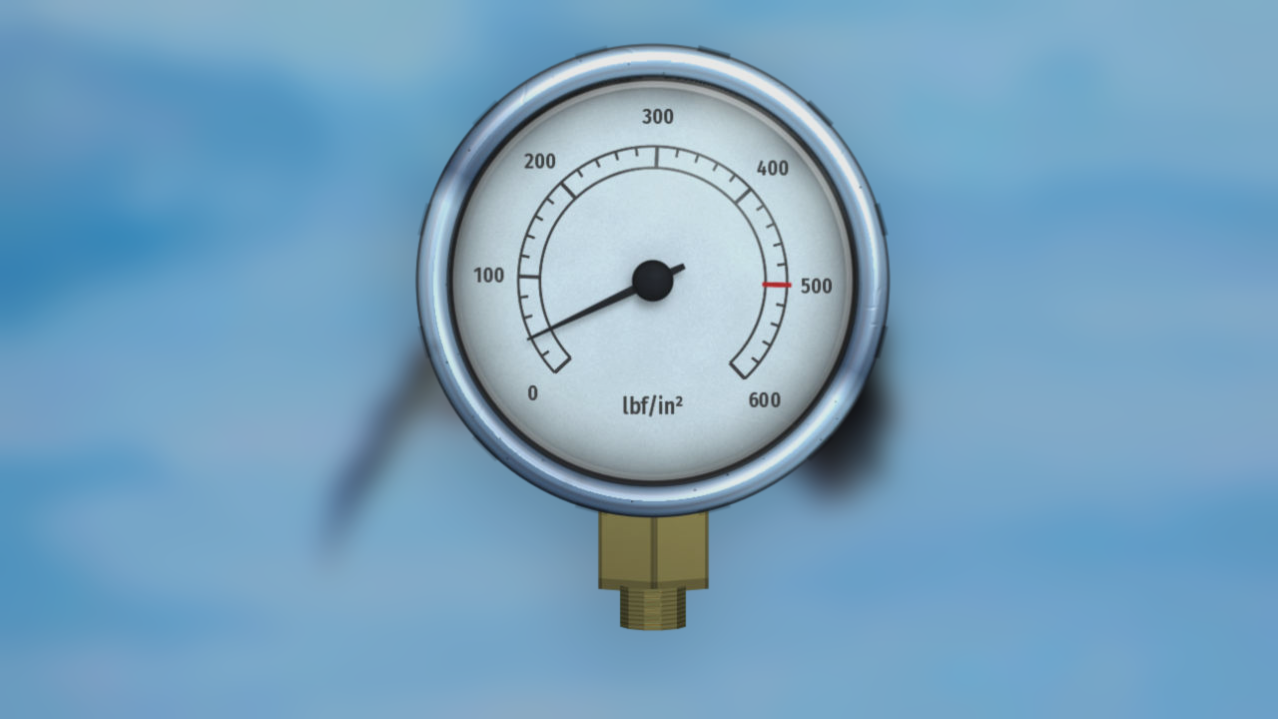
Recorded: 40 psi
